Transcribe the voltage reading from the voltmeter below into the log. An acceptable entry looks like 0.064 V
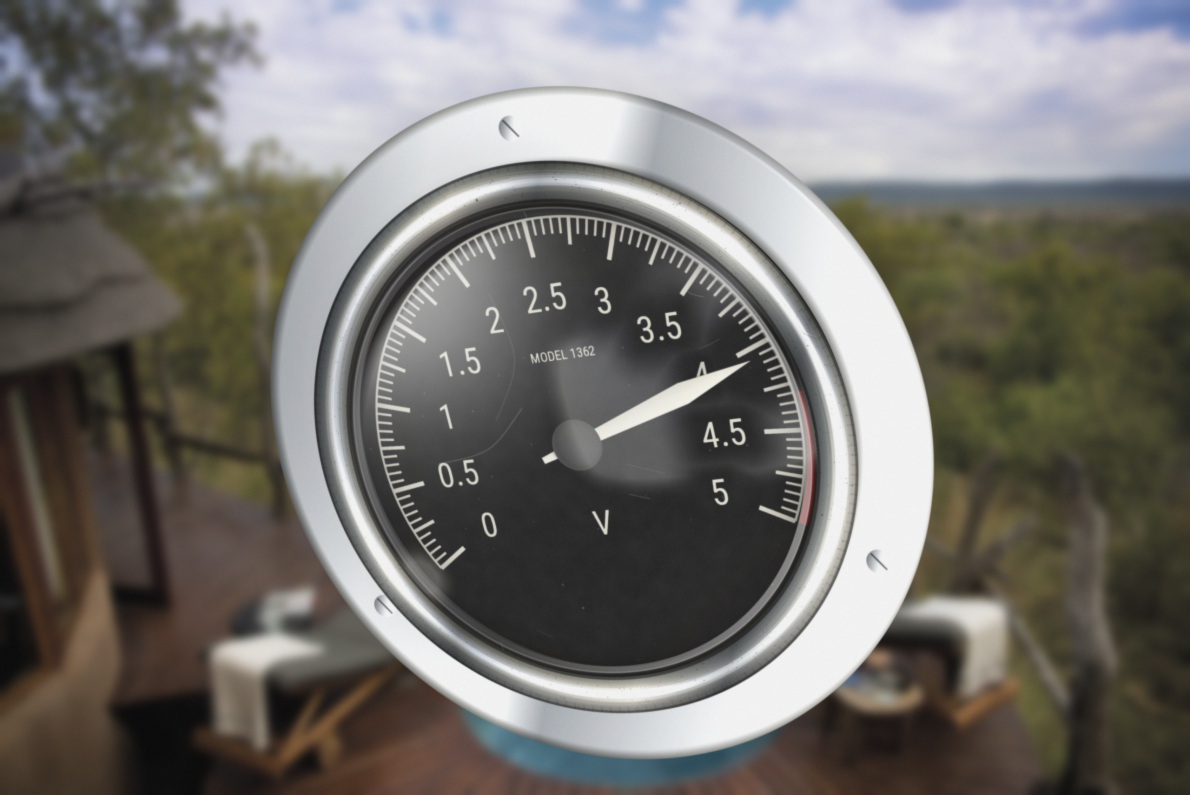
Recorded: 4.05 V
